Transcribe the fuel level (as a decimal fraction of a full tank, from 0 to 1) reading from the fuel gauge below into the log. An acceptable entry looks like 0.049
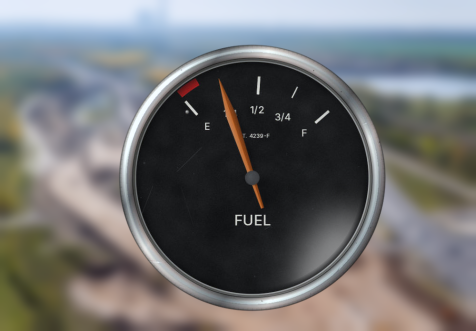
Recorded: 0.25
